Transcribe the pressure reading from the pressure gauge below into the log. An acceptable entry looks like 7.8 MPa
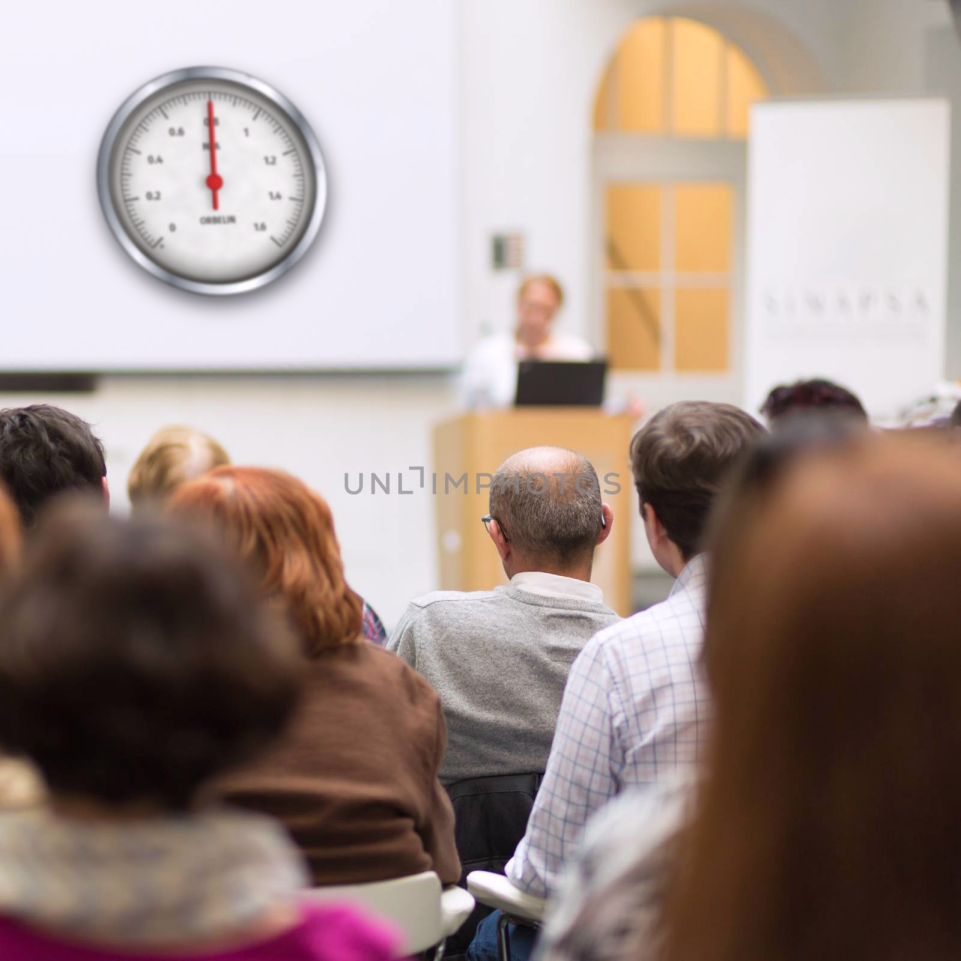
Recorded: 0.8 MPa
